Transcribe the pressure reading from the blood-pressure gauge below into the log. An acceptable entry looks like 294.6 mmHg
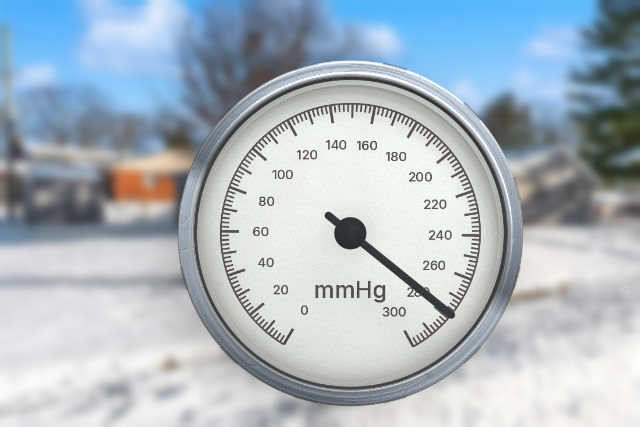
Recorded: 278 mmHg
